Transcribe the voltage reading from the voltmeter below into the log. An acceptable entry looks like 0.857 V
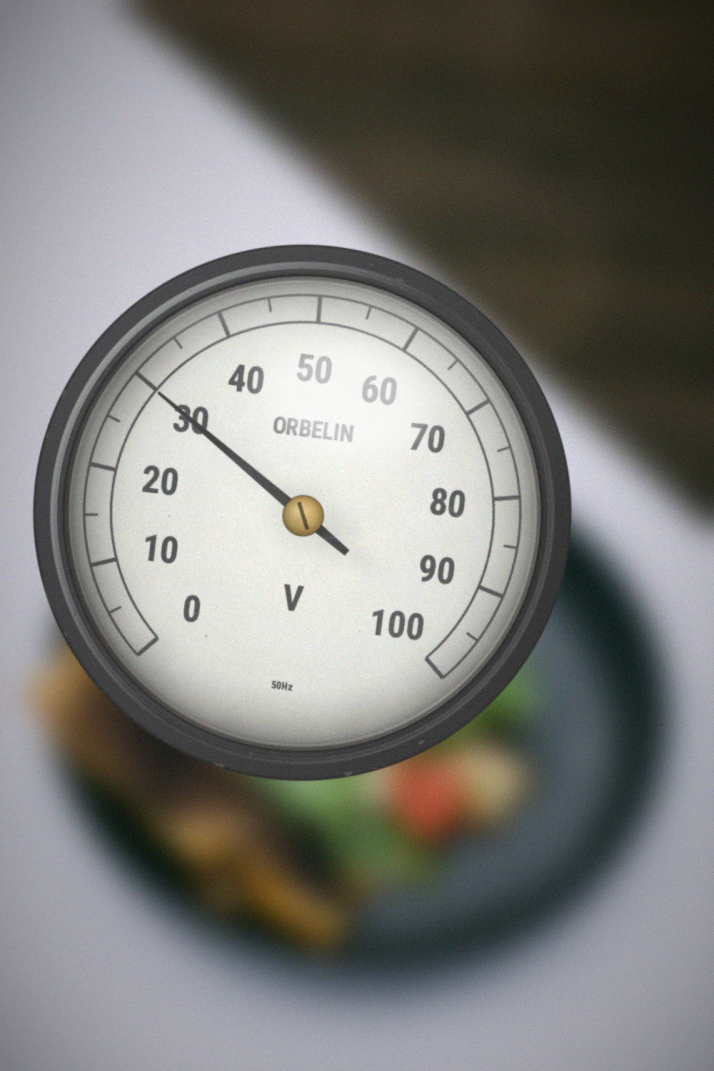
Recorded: 30 V
